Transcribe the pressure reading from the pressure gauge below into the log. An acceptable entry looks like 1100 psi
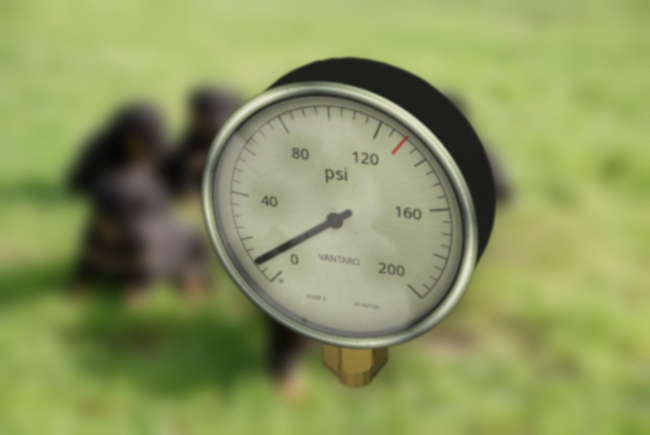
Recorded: 10 psi
